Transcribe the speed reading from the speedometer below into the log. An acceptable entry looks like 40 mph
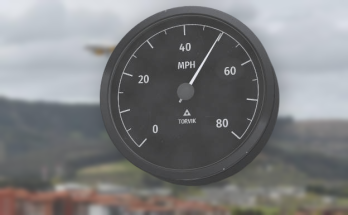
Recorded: 50 mph
